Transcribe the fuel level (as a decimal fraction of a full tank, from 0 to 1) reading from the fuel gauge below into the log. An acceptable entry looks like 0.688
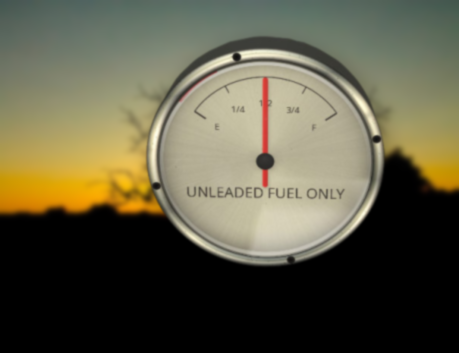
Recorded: 0.5
